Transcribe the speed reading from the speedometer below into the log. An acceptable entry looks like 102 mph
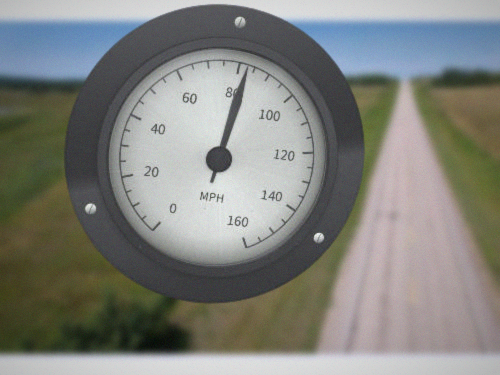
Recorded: 82.5 mph
